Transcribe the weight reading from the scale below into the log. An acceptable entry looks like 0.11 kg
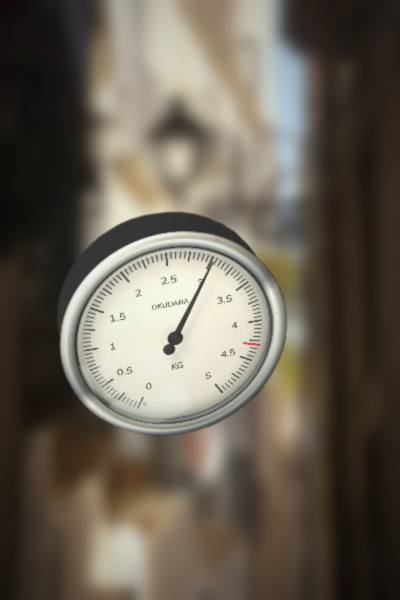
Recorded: 3 kg
